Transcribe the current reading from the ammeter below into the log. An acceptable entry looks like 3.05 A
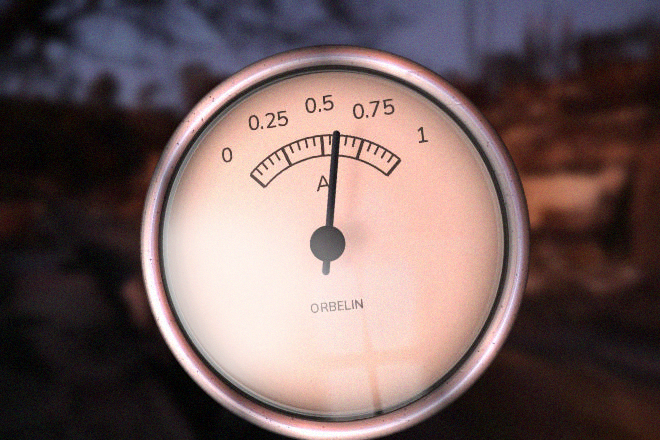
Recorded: 0.6 A
